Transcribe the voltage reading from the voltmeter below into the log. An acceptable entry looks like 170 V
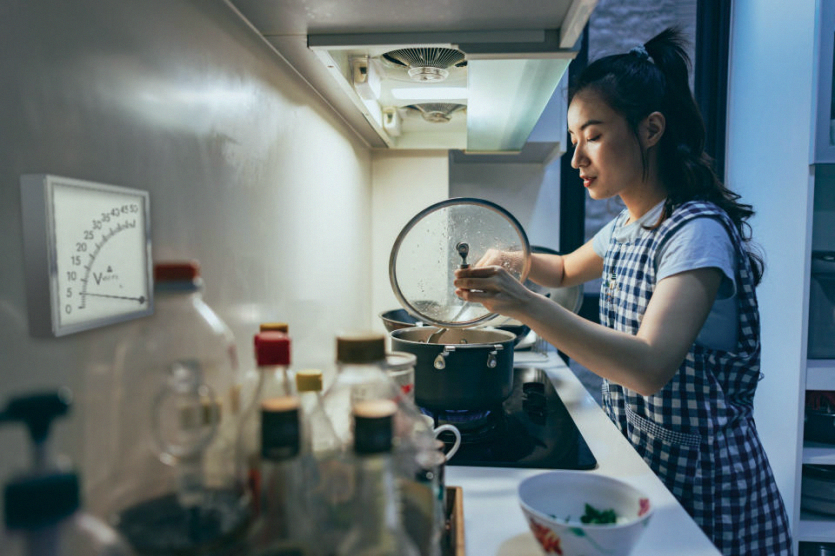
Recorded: 5 V
